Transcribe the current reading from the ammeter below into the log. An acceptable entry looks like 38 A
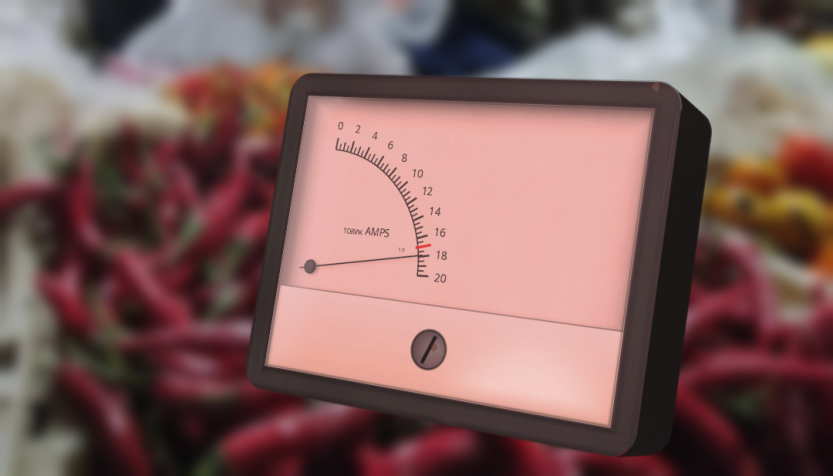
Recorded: 18 A
